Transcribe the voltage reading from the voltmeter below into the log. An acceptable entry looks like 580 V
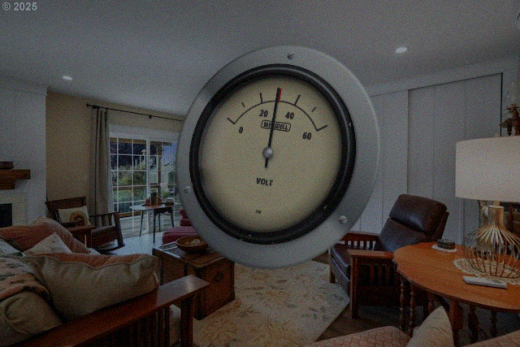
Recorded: 30 V
